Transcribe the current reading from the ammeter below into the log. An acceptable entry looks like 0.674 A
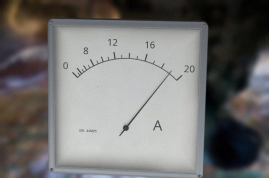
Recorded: 19 A
